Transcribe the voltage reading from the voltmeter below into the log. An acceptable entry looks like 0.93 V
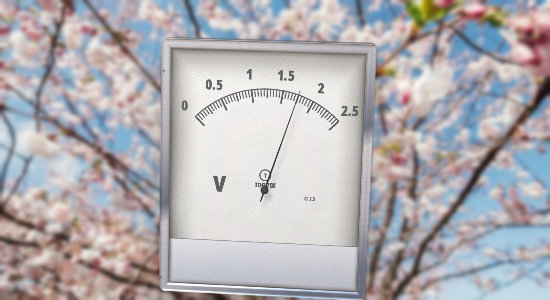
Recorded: 1.75 V
